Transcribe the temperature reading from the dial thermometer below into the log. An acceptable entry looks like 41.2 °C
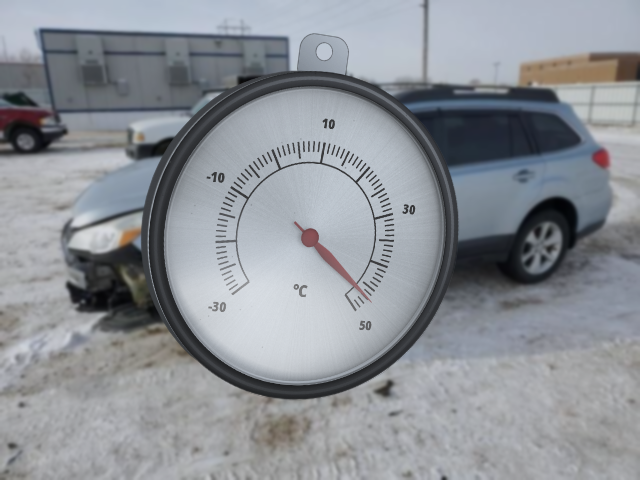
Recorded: 47 °C
